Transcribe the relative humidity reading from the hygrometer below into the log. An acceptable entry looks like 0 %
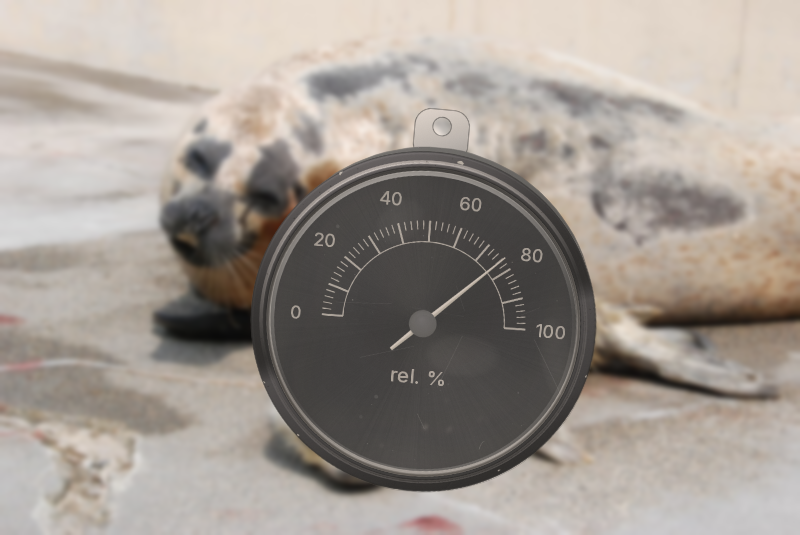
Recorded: 76 %
